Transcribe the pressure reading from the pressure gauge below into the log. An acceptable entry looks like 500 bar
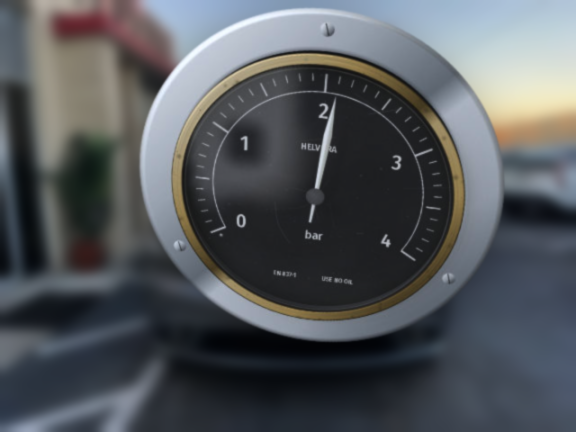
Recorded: 2.1 bar
